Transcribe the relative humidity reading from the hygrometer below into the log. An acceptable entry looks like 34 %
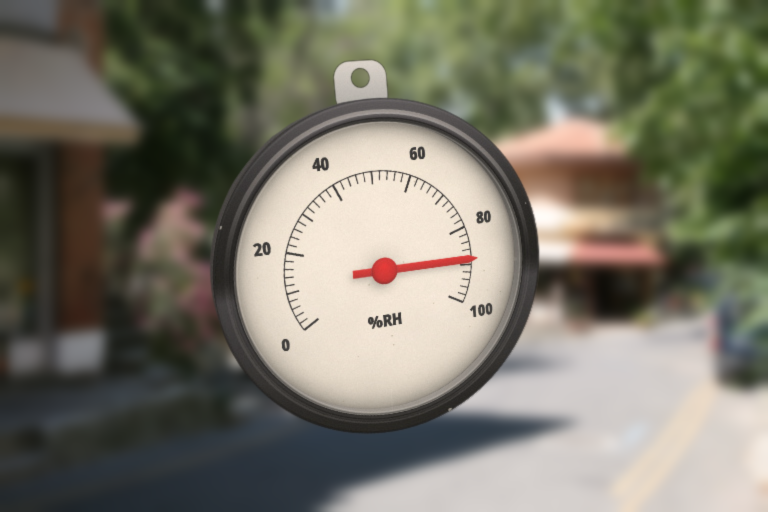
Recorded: 88 %
